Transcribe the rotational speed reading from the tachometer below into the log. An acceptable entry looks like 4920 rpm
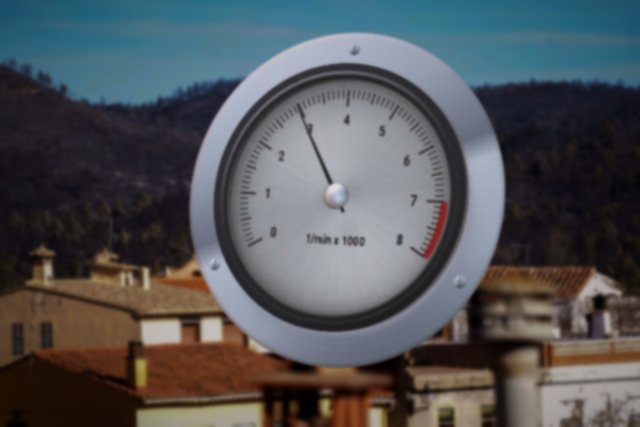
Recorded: 3000 rpm
